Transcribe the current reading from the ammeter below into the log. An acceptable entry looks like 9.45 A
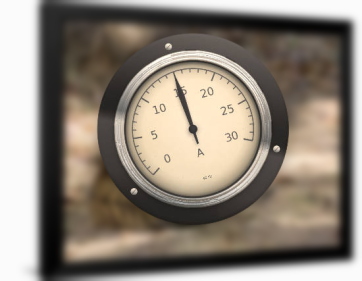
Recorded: 15 A
